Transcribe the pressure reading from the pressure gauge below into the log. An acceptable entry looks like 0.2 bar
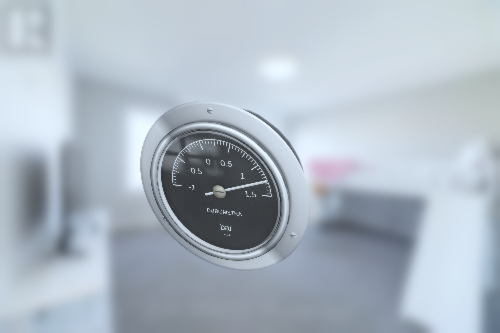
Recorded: 1.25 bar
